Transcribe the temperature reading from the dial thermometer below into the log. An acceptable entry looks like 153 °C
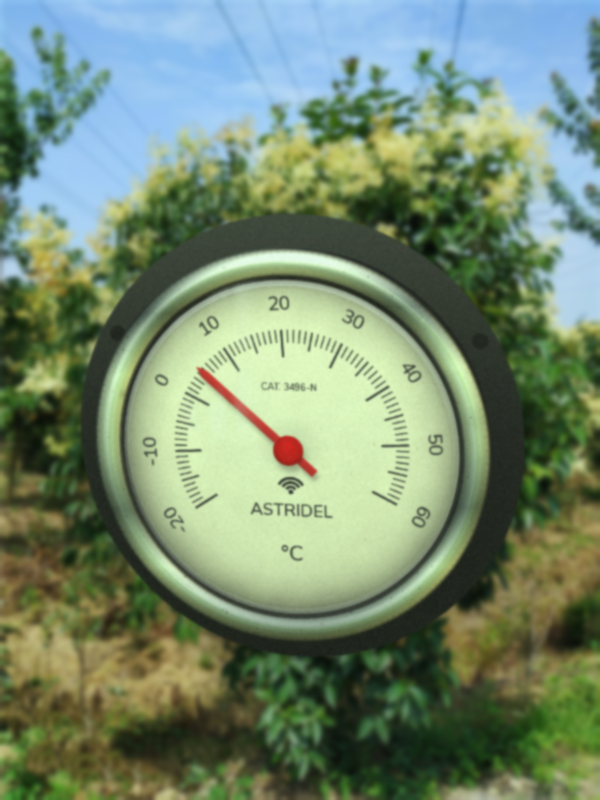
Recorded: 5 °C
